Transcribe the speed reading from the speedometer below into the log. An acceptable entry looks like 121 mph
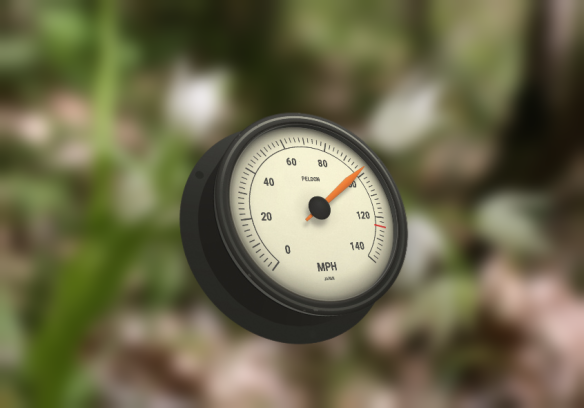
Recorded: 98 mph
